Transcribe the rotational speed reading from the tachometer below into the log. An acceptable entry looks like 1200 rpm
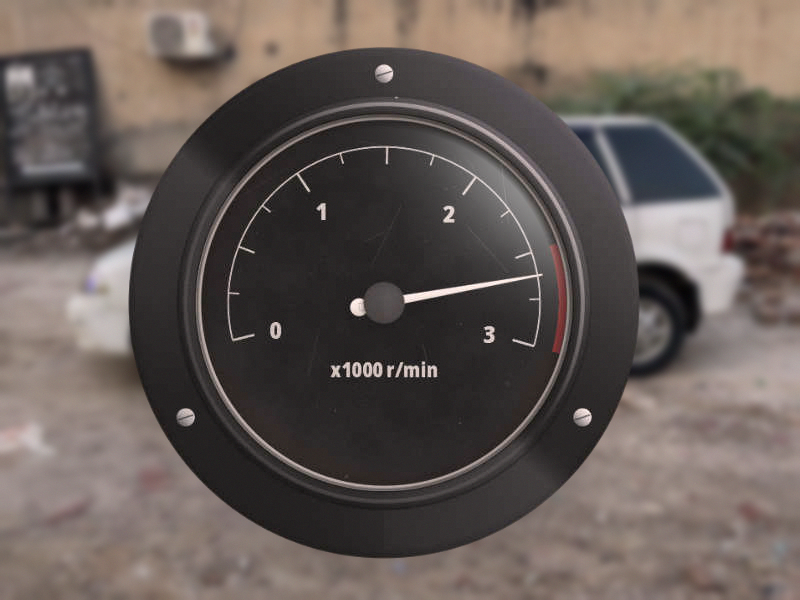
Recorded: 2625 rpm
